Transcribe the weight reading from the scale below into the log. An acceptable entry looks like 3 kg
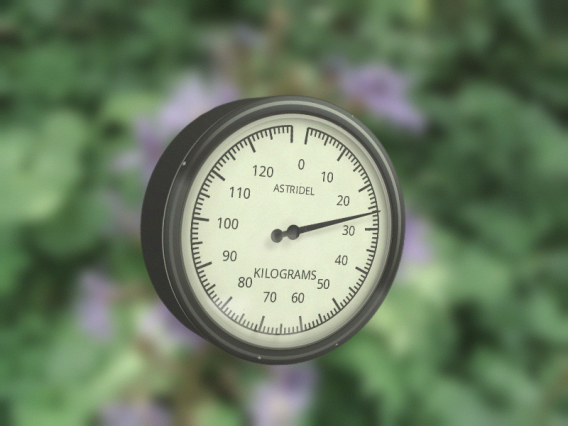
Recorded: 26 kg
